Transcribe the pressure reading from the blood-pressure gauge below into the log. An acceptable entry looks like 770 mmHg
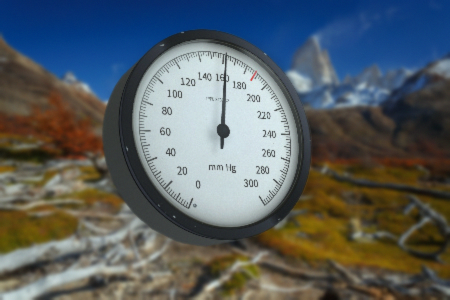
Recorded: 160 mmHg
